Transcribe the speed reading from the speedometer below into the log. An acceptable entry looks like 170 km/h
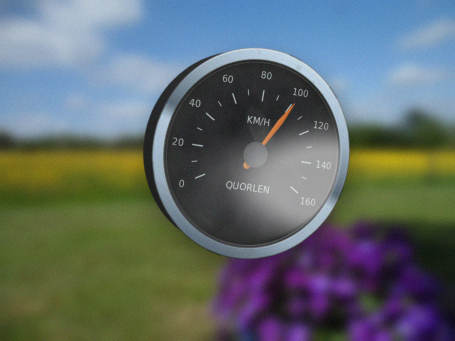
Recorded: 100 km/h
